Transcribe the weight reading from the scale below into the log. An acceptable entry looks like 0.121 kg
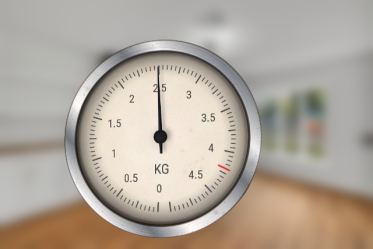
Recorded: 2.5 kg
